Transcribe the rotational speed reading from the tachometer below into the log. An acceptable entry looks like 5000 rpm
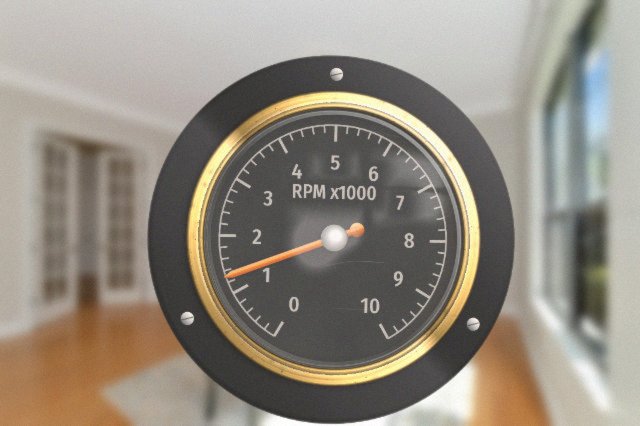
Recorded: 1300 rpm
